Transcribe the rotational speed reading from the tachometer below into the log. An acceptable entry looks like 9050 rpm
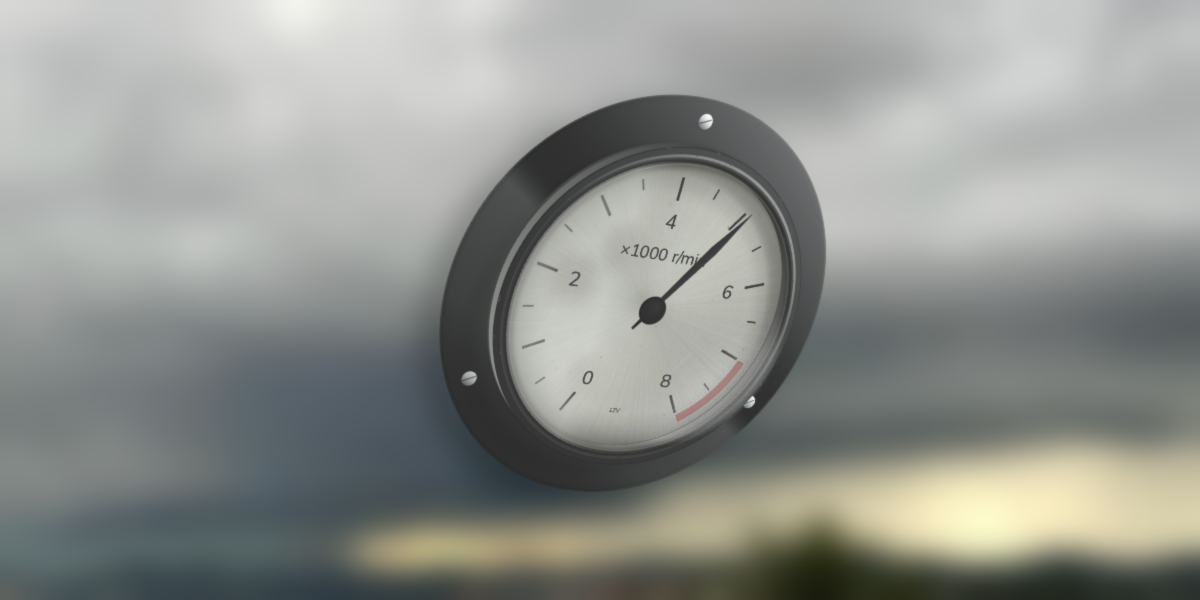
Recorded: 5000 rpm
